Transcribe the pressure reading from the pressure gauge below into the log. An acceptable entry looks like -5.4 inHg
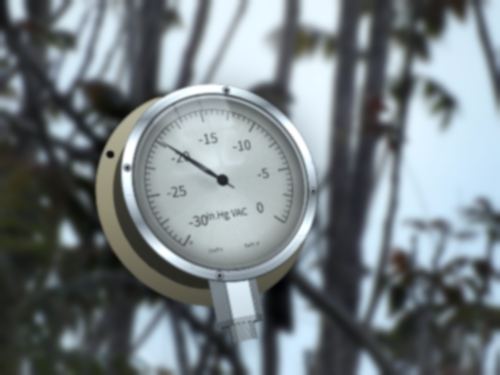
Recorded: -20 inHg
